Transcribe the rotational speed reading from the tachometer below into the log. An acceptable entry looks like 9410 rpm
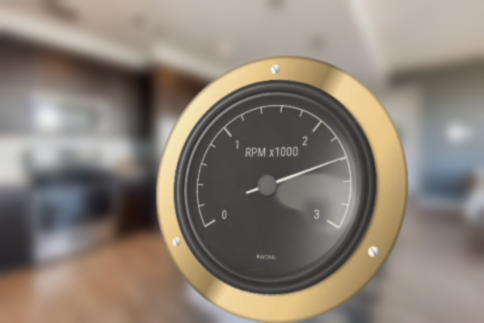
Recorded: 2400 rpm
